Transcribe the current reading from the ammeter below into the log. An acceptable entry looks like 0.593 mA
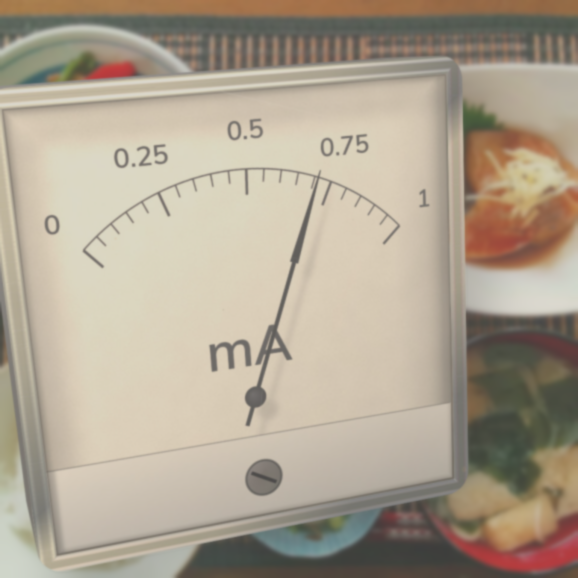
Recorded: 0.7 mA
